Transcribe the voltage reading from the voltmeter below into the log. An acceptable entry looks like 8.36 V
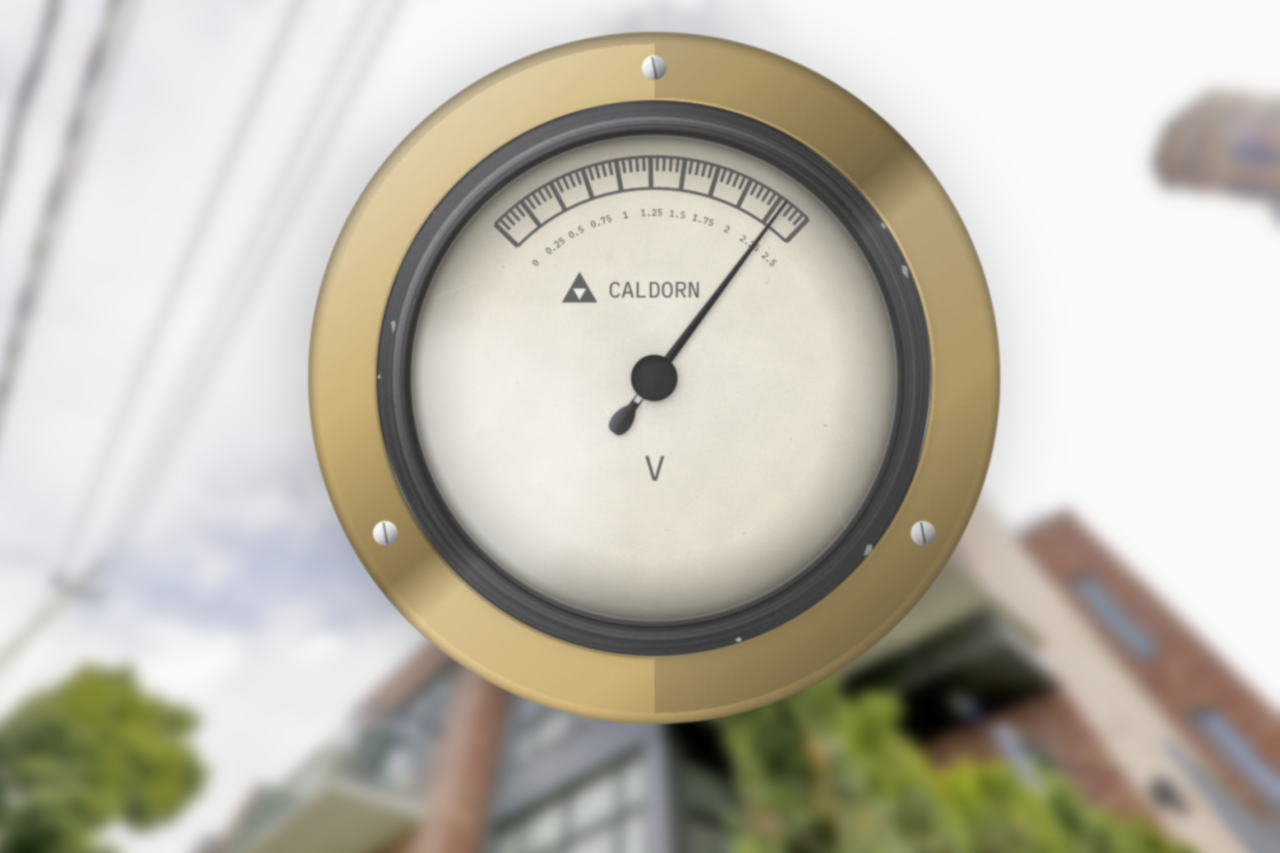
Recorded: 2.3 V
